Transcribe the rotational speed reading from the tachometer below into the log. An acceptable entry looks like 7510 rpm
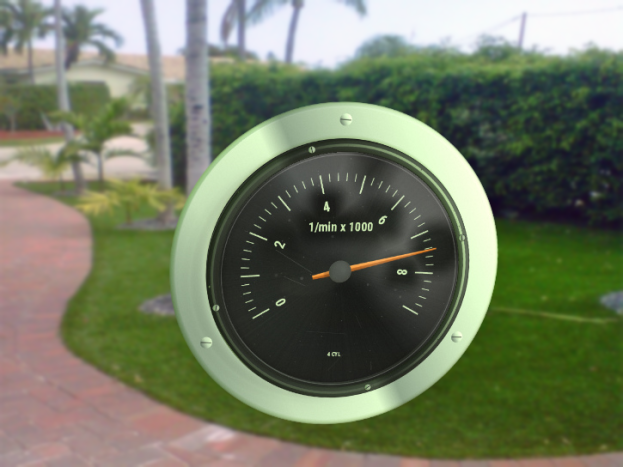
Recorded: 7400 rpm
